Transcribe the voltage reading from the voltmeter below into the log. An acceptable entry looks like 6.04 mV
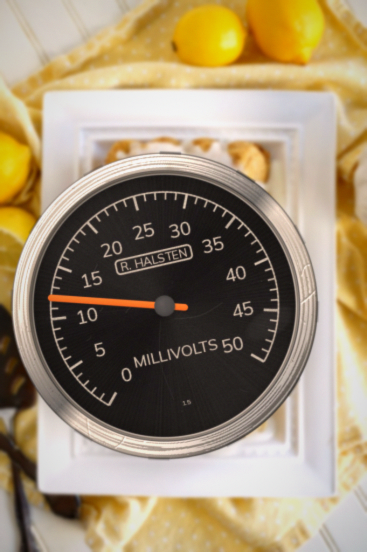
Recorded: 12 mV
